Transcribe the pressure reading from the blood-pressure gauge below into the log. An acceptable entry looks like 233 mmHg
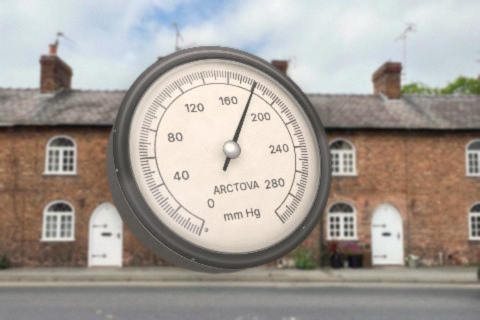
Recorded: 180 mmHg
